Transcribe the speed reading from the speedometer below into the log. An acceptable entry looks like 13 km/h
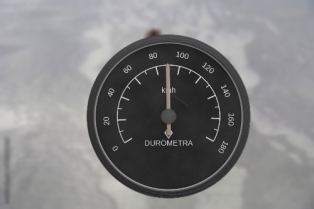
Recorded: 90 km/h
